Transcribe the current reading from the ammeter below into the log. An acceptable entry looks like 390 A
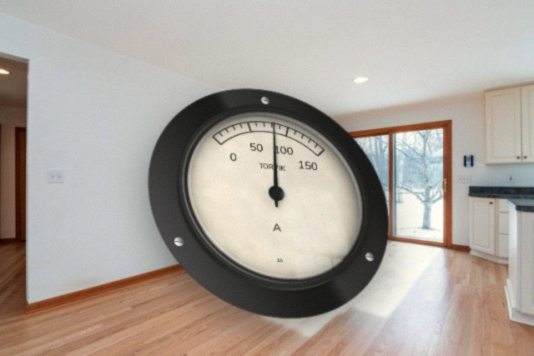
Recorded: 80 A
